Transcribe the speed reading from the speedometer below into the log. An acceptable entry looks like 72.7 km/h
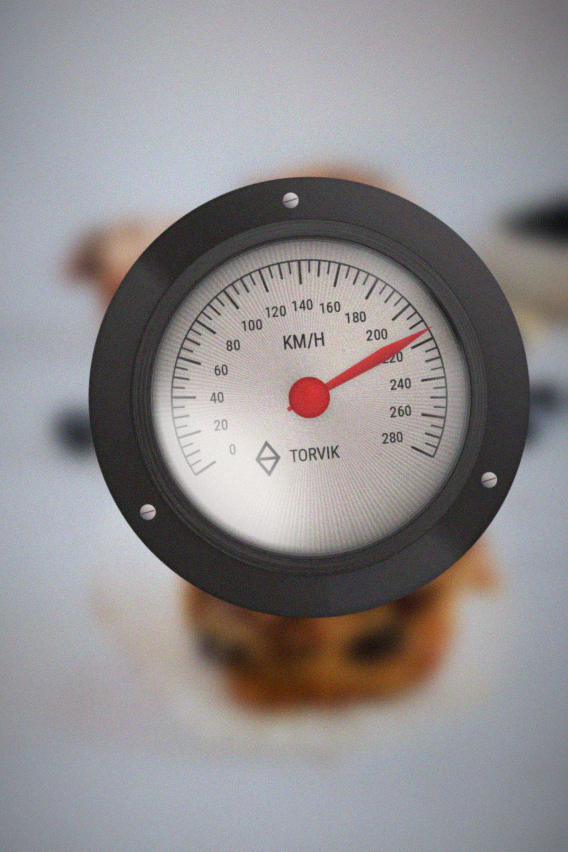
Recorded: 215 km/h
